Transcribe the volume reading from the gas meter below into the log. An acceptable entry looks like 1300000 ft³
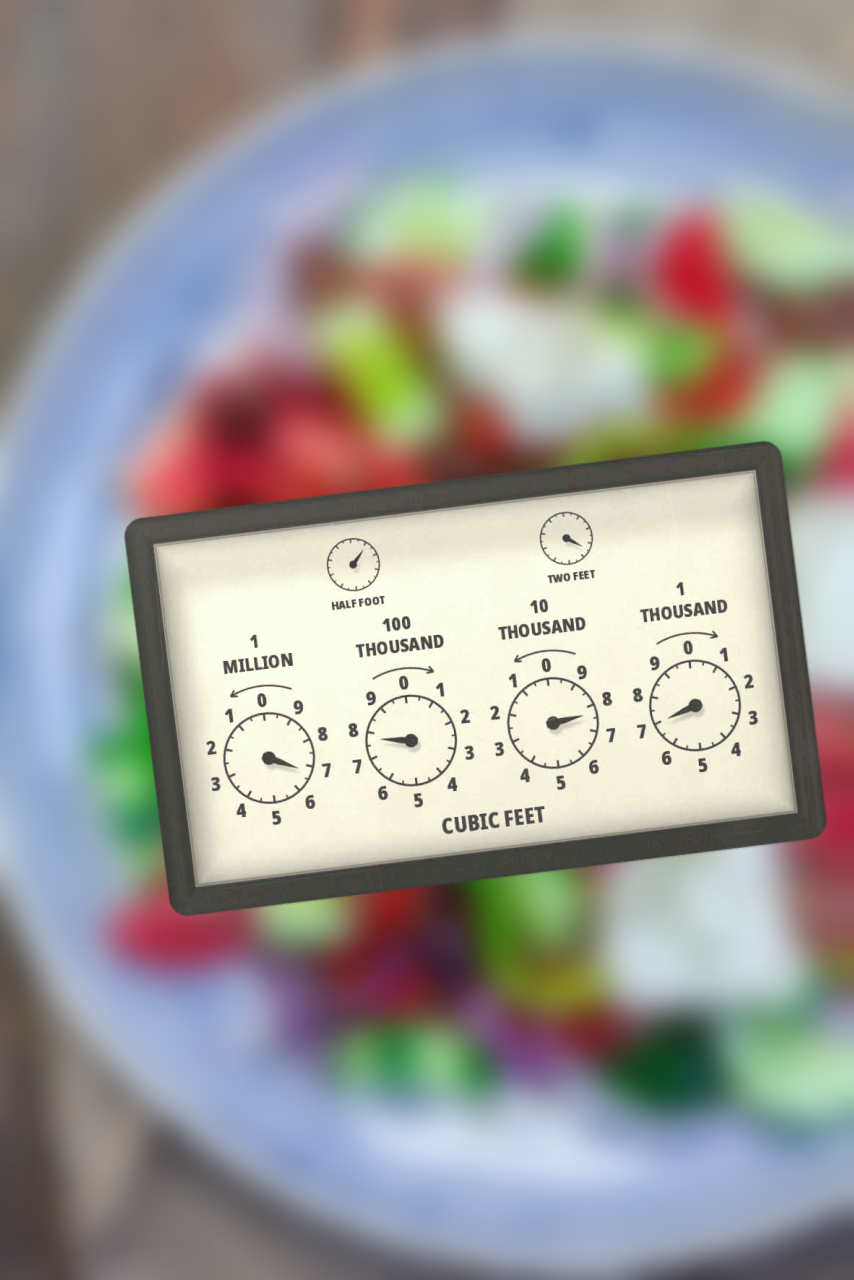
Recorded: 677700 ft³
